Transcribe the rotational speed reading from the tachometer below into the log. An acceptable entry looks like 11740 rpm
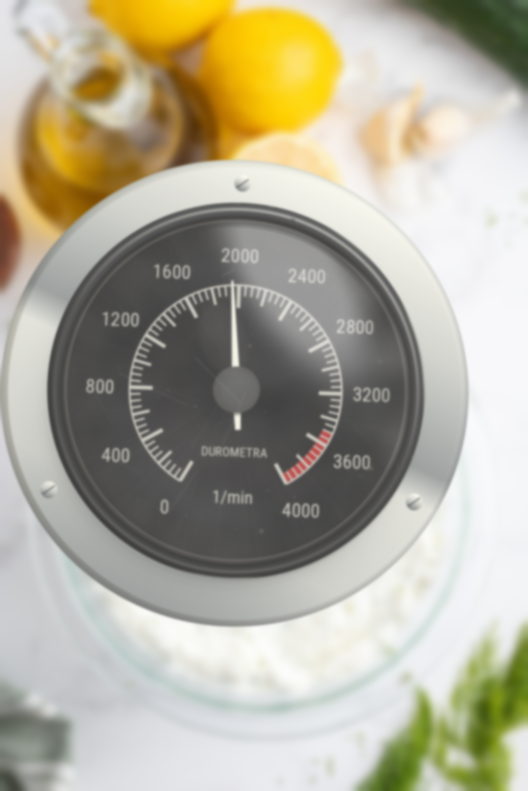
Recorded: 1950 rpm
